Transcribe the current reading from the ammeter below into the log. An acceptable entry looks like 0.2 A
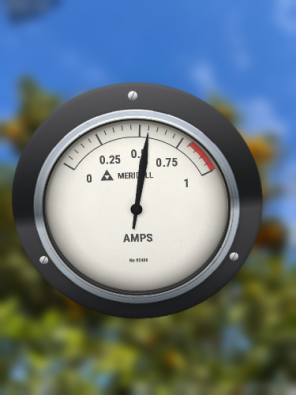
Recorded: 0.55 A
